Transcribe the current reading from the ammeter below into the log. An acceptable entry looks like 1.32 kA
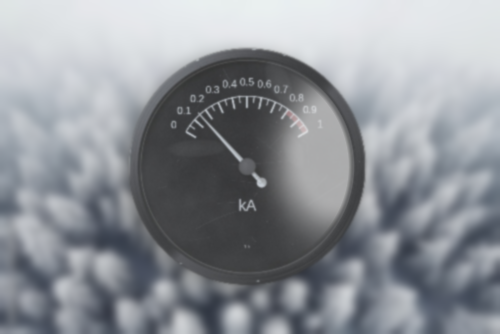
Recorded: 0.15 kA
